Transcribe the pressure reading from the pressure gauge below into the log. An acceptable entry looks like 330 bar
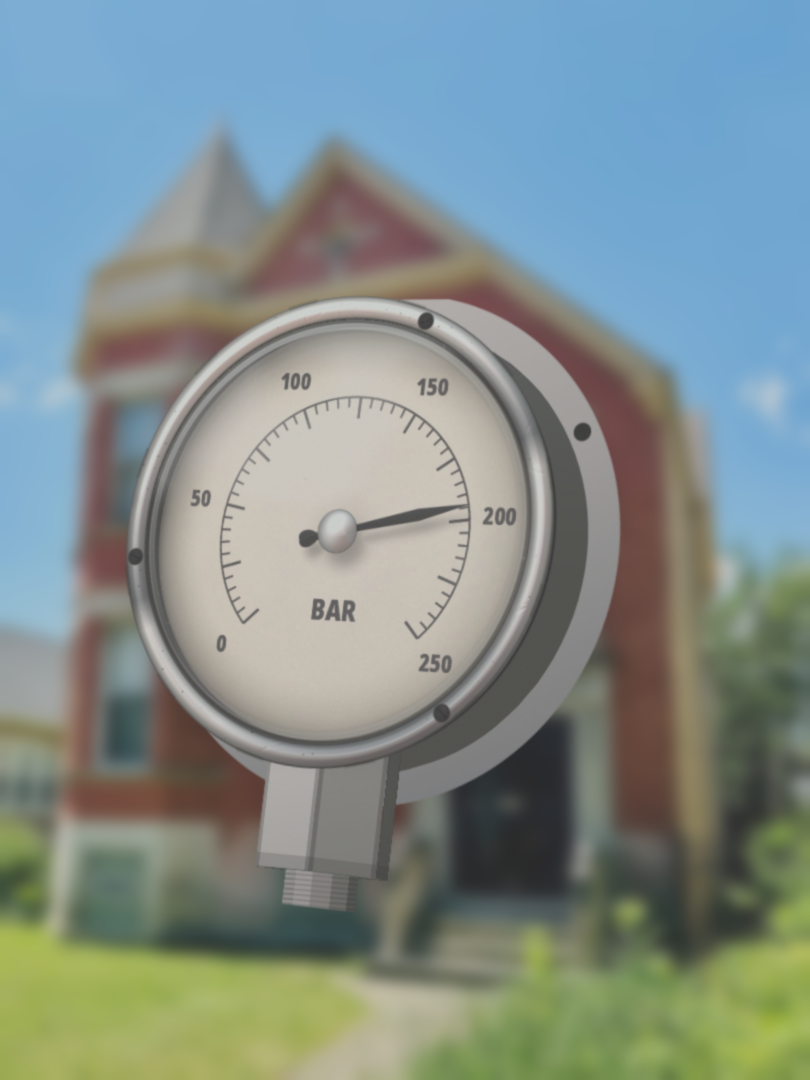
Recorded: 195 bar
